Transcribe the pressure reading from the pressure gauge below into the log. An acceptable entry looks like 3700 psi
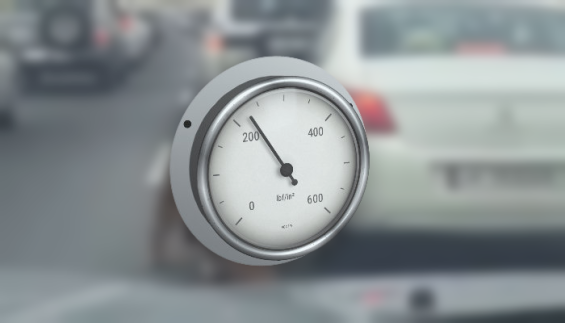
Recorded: 225 psi
